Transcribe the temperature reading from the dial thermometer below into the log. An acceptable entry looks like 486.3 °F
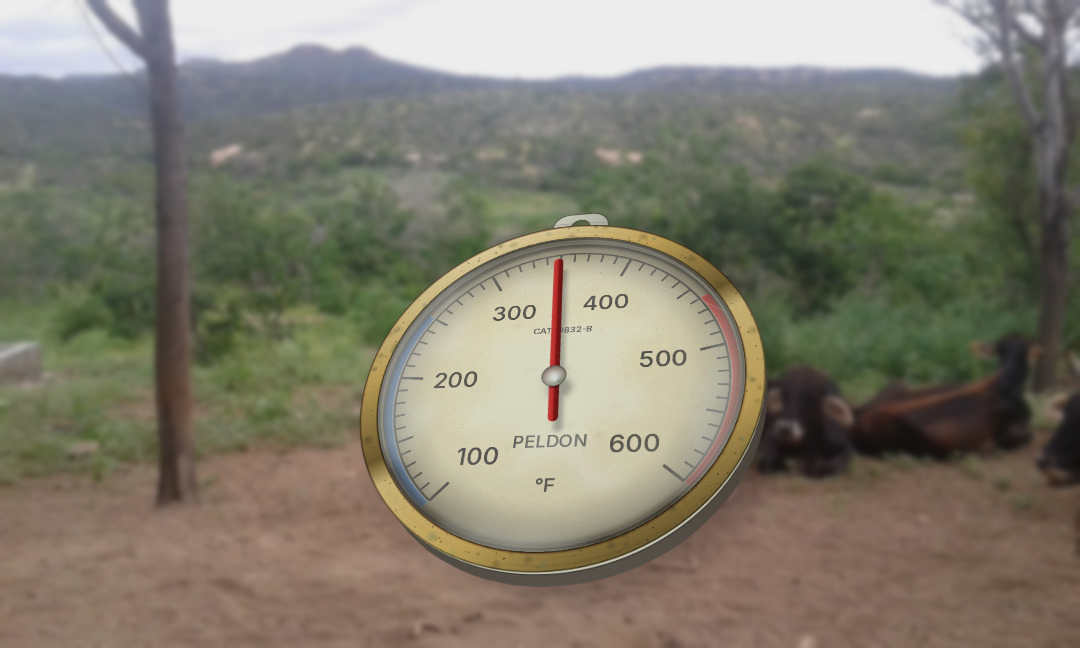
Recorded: 350 °F
